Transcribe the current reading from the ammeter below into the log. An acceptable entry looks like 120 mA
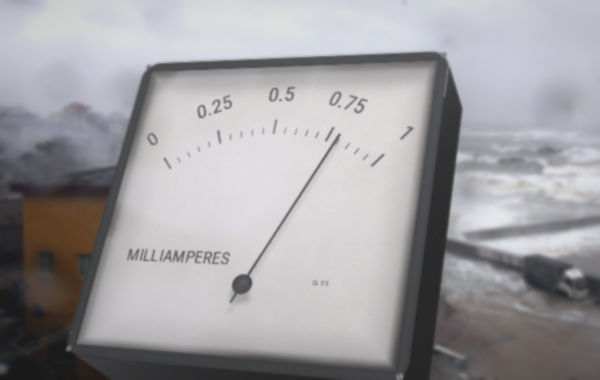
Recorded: 0.8 mA
